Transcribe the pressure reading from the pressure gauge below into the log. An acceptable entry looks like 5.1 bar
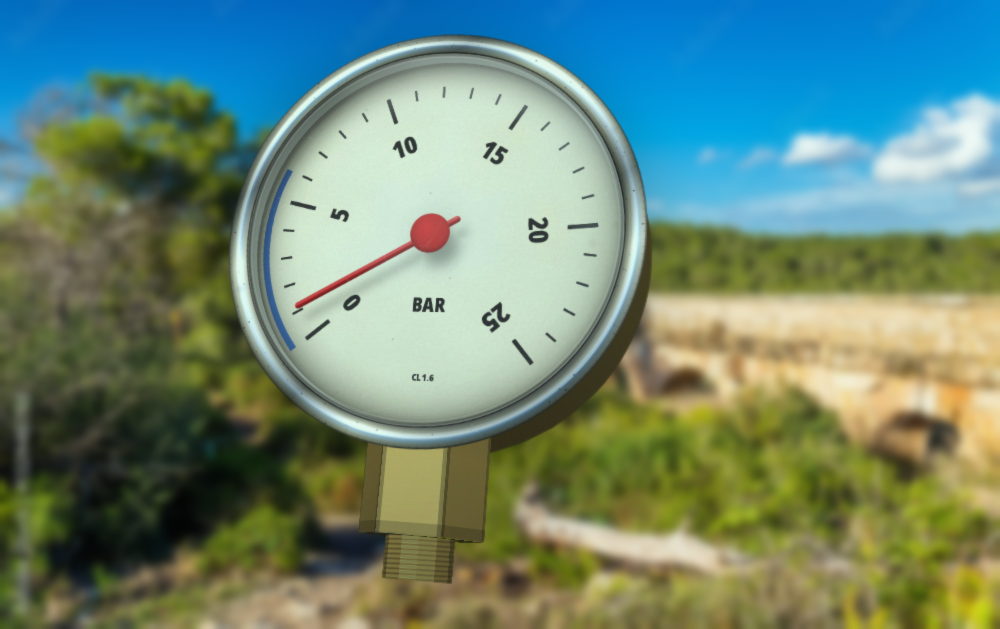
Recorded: 1 bar
